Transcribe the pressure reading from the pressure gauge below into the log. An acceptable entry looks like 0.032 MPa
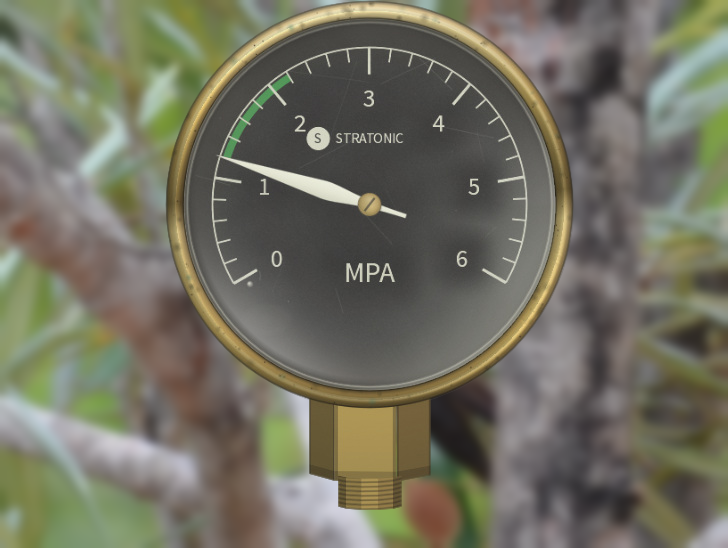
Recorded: 1.2 MPa
